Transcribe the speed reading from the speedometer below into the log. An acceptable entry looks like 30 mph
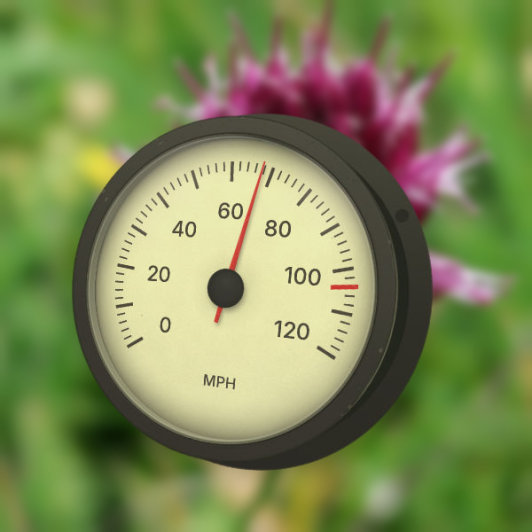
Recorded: 68 mph
